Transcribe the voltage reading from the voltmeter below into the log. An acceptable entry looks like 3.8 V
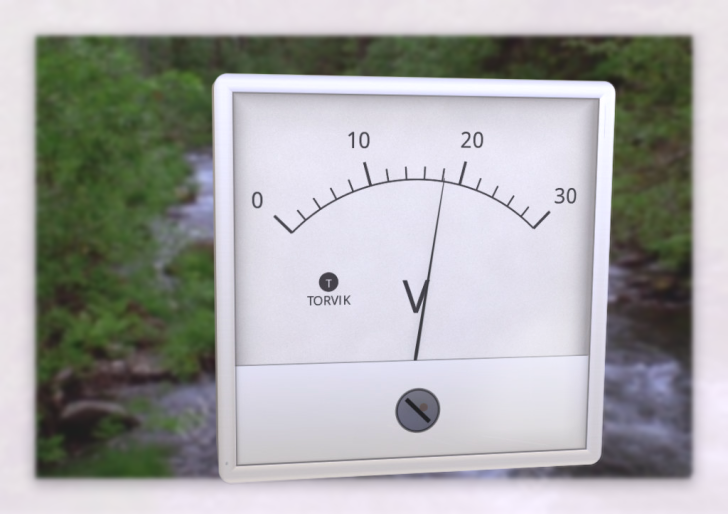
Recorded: 18 V
